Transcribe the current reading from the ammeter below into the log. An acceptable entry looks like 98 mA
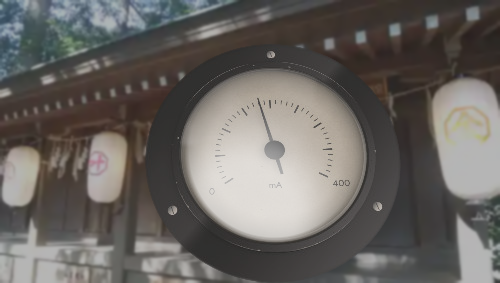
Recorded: 180 mA
